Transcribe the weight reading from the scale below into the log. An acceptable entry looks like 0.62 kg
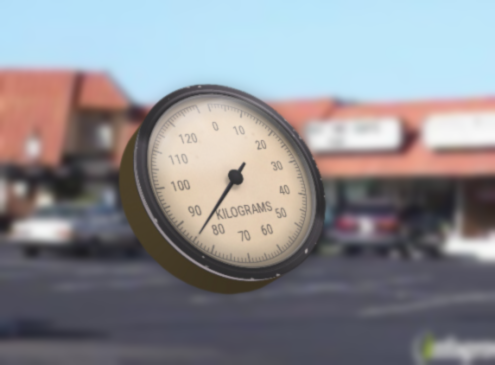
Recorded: 85 kg
